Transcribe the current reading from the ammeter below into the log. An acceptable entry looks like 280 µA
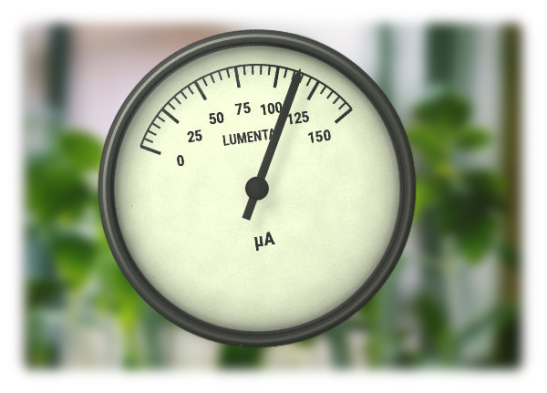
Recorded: 112.5 µA
